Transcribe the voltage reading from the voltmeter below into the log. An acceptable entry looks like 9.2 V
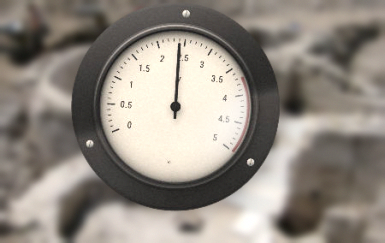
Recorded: 2.4 V
